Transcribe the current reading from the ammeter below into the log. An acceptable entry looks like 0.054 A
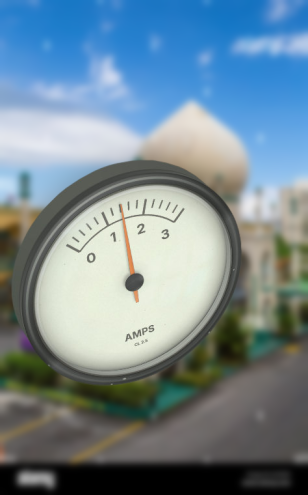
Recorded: 1.4 A
